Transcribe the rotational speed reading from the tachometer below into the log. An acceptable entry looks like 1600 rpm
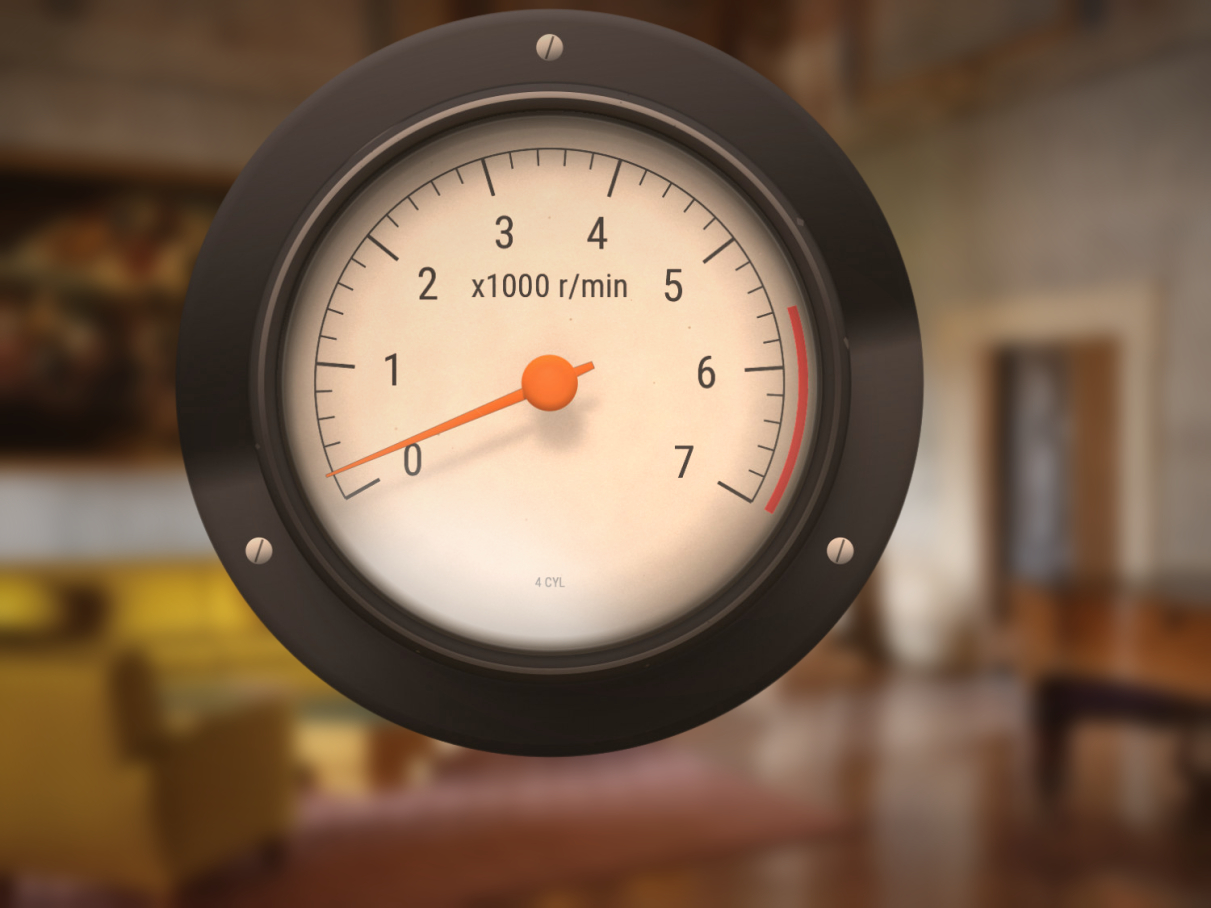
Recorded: 200 rpm
